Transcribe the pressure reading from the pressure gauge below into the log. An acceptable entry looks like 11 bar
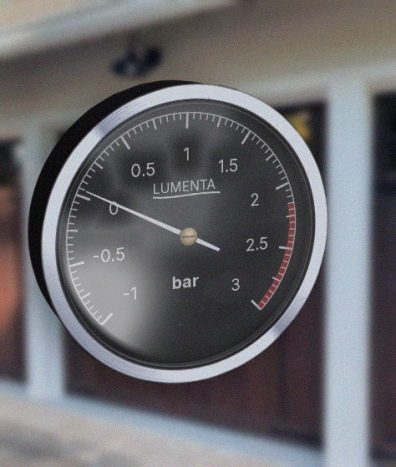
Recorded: 0.05 bar
